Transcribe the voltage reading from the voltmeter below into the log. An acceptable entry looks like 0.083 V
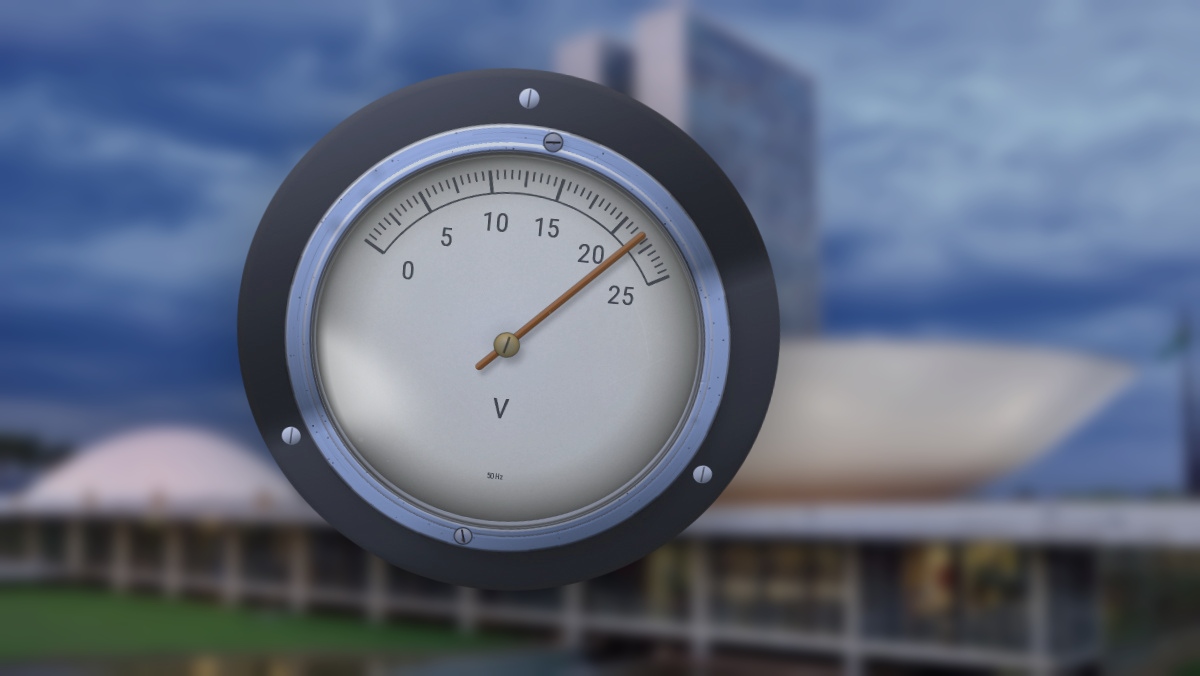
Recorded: 21.5 V
